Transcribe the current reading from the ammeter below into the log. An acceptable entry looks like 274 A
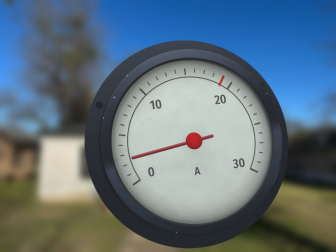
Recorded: 2.5 A
